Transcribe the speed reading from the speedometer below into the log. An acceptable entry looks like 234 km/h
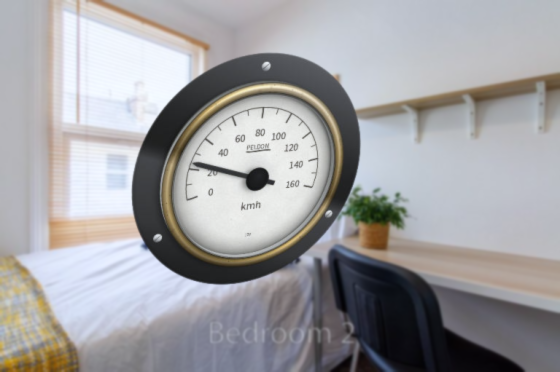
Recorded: 25 km/h
